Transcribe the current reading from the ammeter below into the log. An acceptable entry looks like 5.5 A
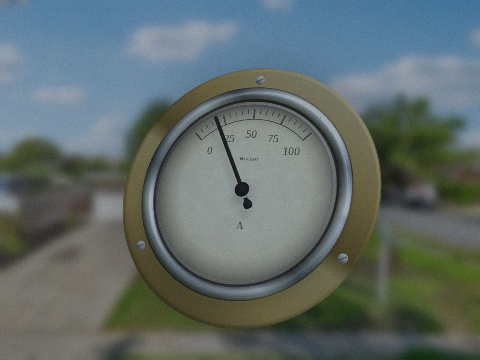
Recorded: 20 A
